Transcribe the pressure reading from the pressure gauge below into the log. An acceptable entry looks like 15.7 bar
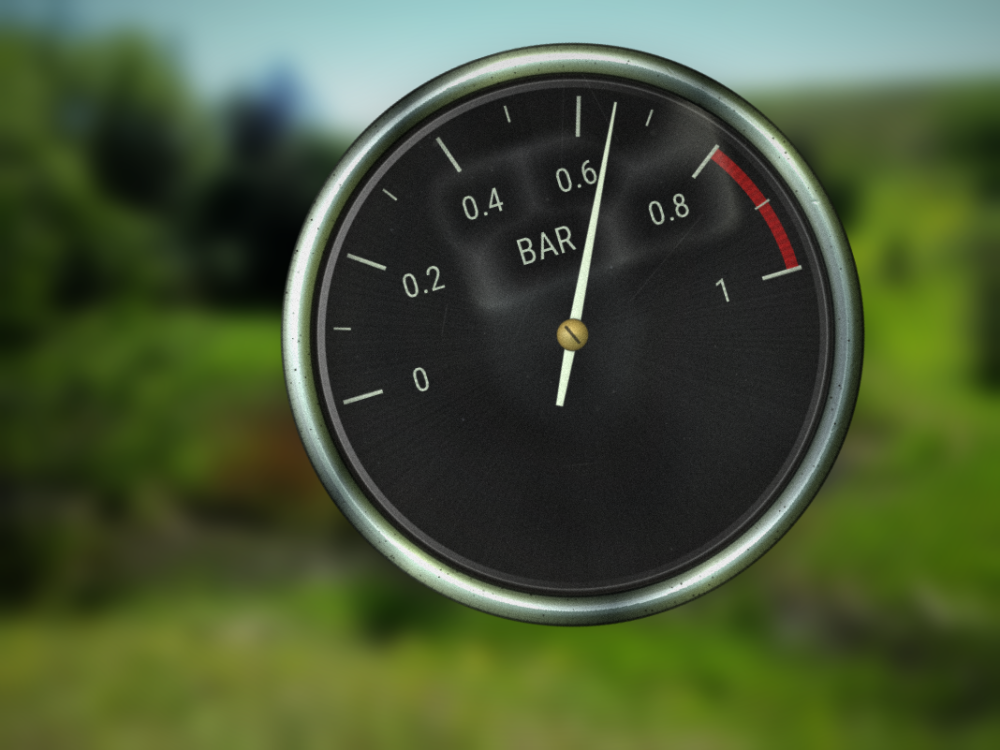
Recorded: 0.65 bar
